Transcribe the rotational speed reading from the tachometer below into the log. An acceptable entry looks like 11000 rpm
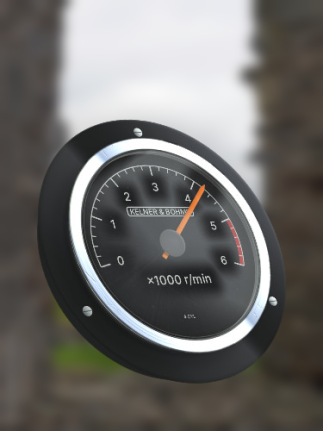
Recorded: 4200 rpm
